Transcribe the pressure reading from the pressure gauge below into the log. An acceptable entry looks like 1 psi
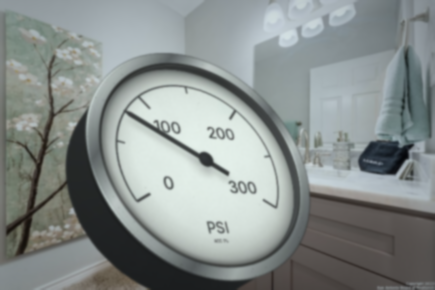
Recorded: 75 psi
